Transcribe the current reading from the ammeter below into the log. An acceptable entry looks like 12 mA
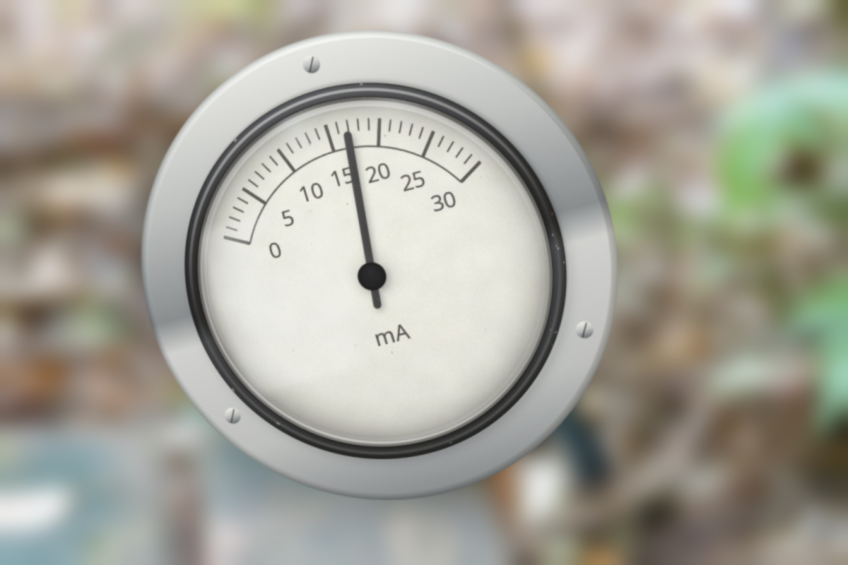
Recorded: 17 mA
